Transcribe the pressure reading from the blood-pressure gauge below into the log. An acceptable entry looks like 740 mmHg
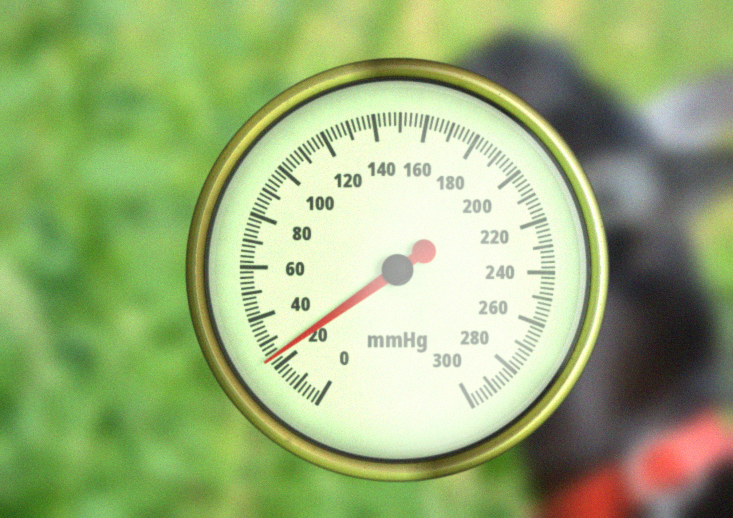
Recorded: 24 mmHg
